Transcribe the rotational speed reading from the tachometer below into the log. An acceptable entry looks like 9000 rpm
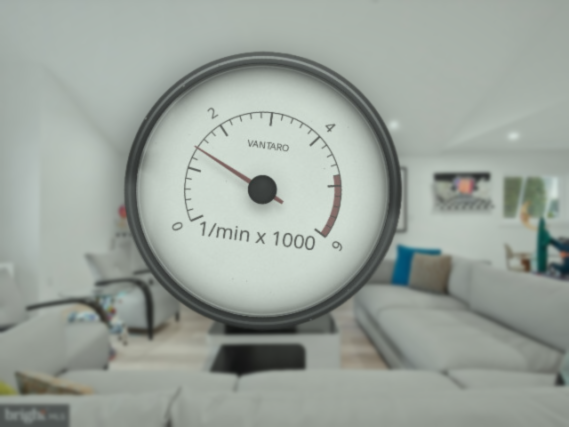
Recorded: 1400 rpm
